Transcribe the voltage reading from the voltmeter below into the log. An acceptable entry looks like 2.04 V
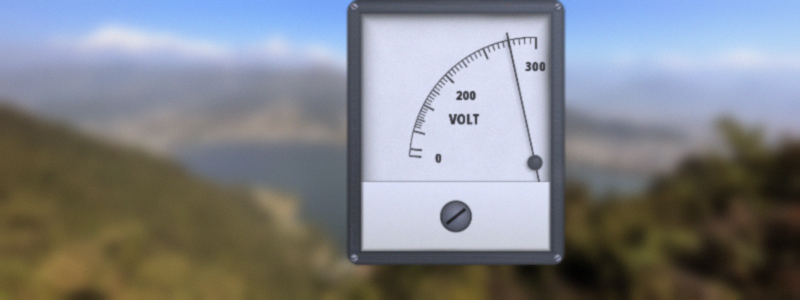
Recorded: 275 V
